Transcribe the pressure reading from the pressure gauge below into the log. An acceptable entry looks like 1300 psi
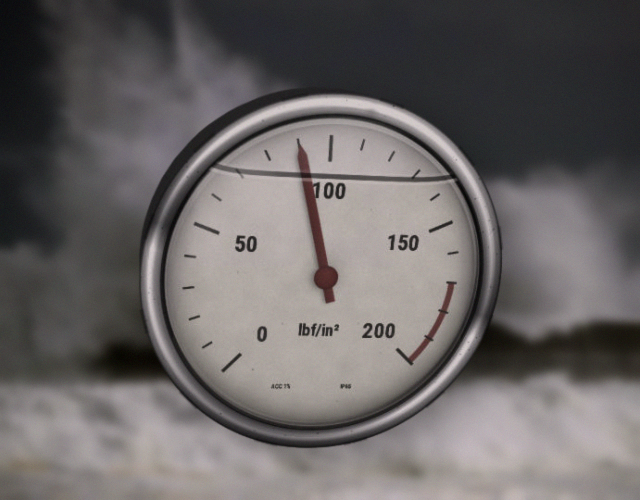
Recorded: 90 psi
